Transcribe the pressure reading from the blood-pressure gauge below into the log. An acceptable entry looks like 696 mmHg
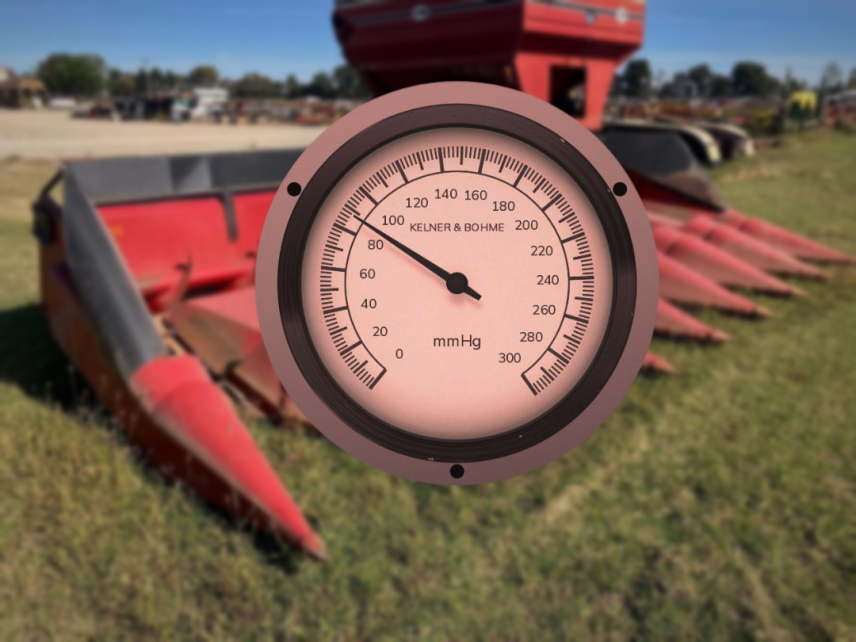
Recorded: 88 mmHg
